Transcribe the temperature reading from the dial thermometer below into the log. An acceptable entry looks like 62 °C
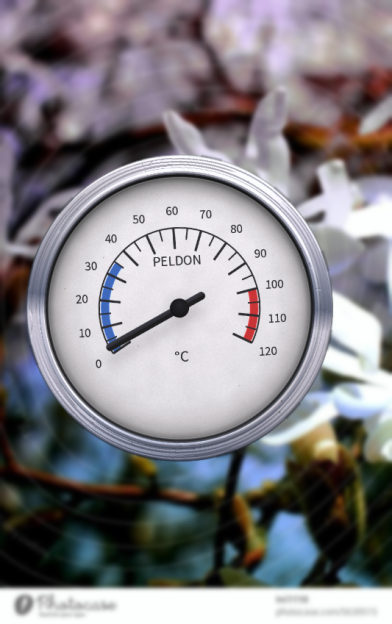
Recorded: 2.5 °C
